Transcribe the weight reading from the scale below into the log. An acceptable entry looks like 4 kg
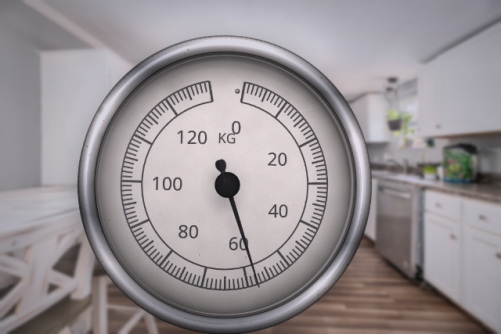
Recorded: 58 kg
